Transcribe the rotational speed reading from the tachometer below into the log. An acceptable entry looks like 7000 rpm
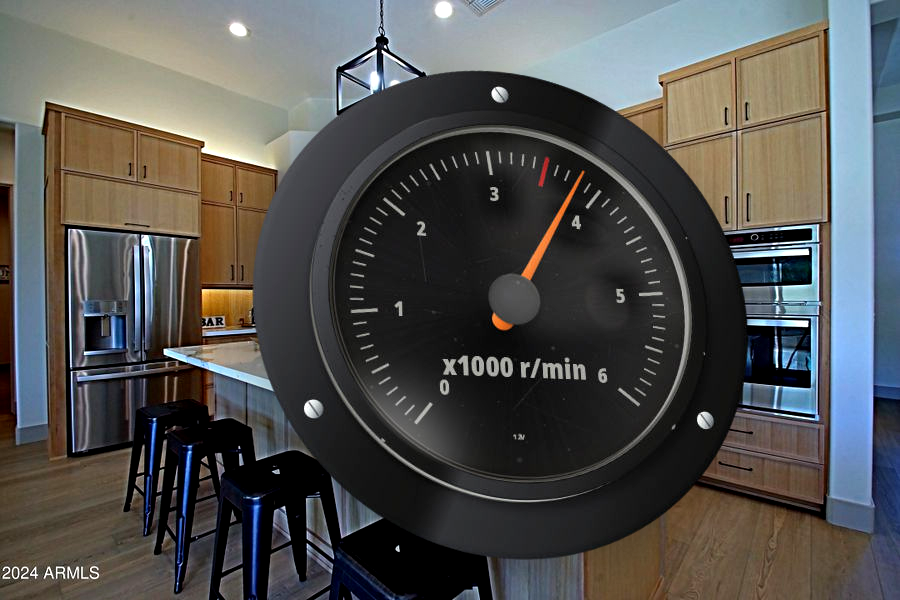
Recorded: 3800 rpm
